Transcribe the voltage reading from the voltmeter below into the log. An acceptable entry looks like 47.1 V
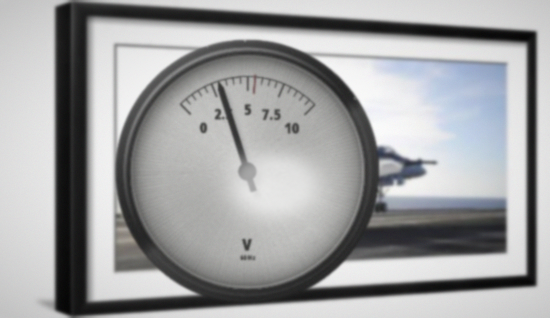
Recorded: 3 V
